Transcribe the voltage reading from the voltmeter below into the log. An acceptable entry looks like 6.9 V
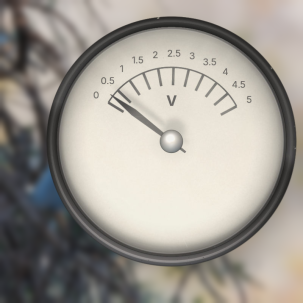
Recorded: 0.25 V
